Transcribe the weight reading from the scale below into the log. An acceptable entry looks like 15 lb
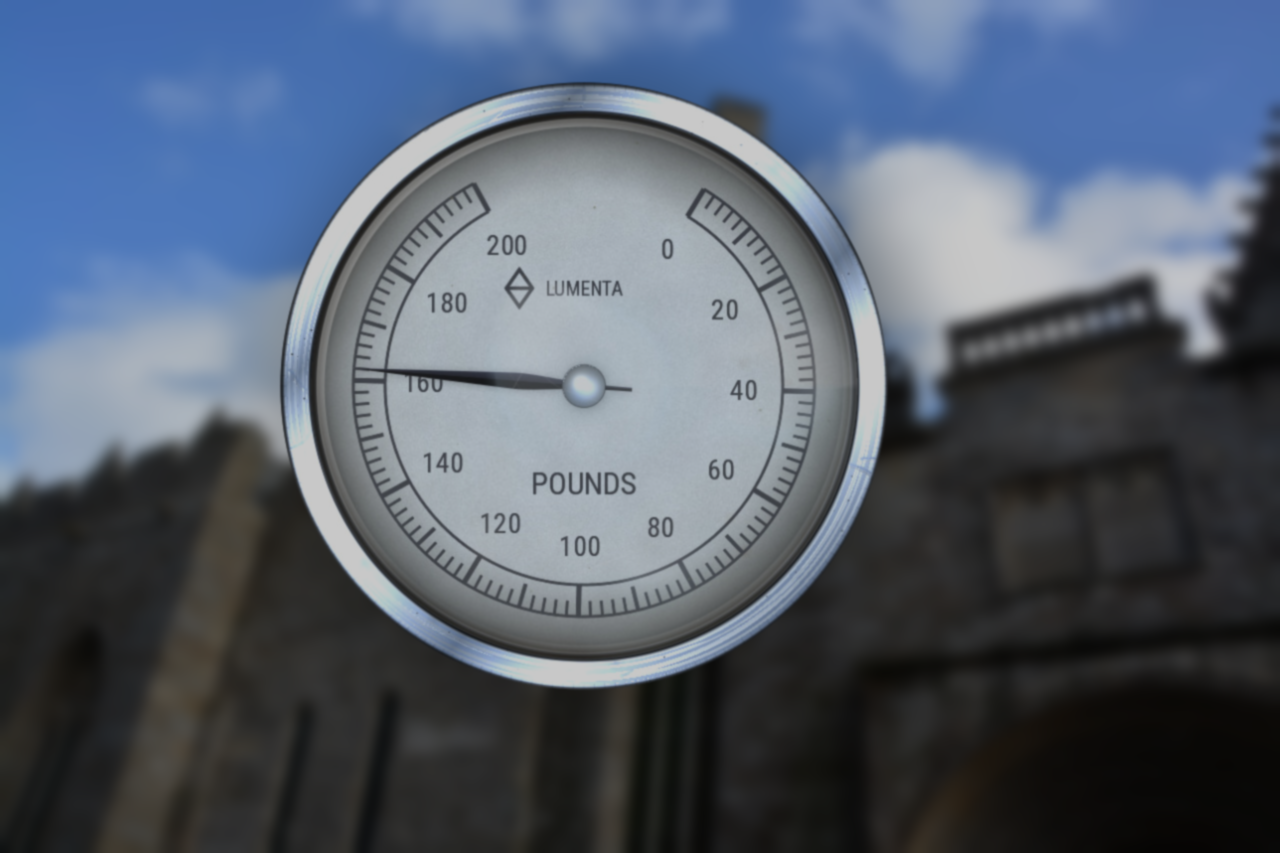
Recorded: 162 lb
